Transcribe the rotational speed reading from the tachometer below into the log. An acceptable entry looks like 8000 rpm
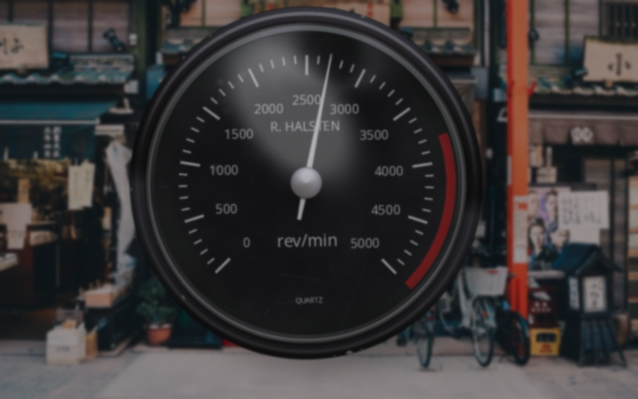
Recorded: 2700 rpm
